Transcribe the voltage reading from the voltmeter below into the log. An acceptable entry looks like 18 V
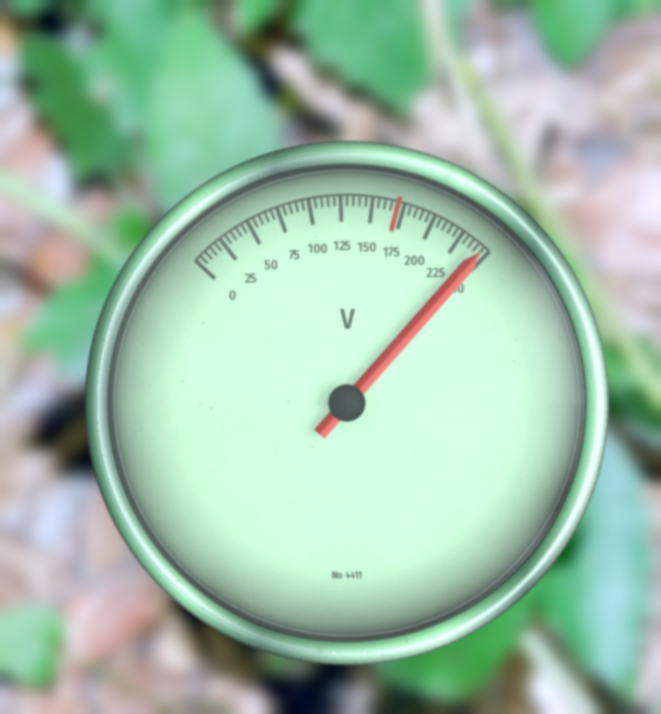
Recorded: 245 V
